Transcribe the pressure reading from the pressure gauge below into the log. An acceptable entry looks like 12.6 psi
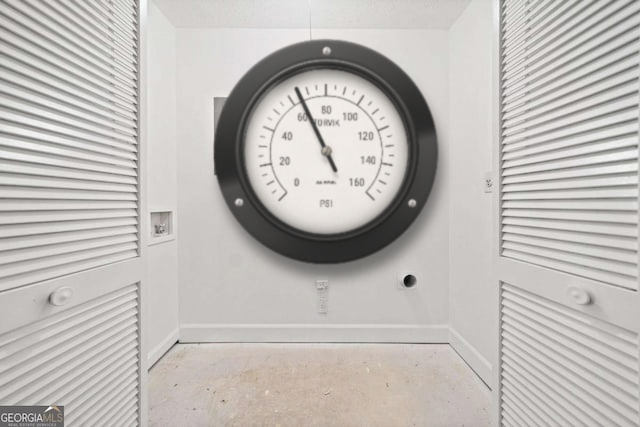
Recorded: 65 psi
